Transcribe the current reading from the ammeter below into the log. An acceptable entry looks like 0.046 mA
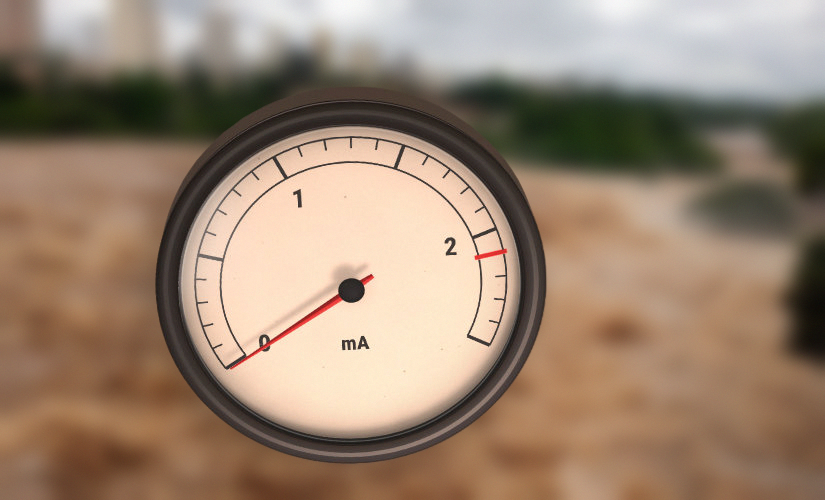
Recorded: 0 mA
